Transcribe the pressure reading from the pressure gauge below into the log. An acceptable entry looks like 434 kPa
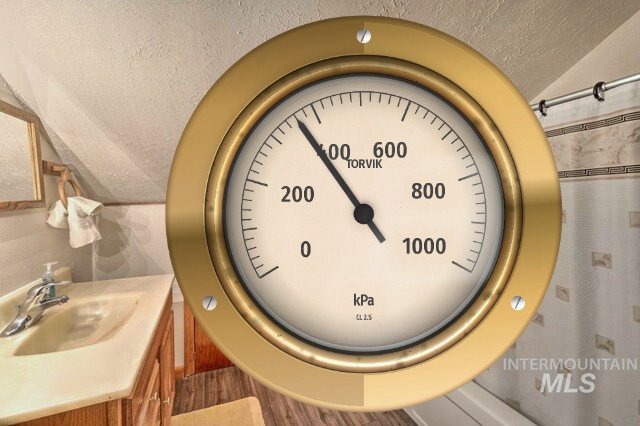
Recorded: 360 kPa
